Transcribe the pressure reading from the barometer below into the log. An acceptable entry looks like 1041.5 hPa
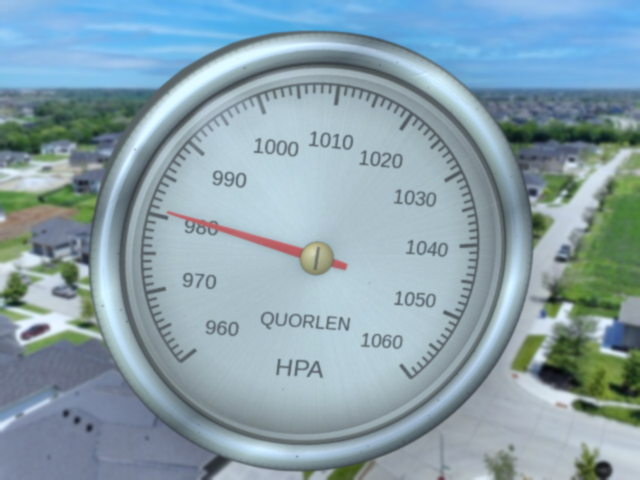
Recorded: 981 hPa
